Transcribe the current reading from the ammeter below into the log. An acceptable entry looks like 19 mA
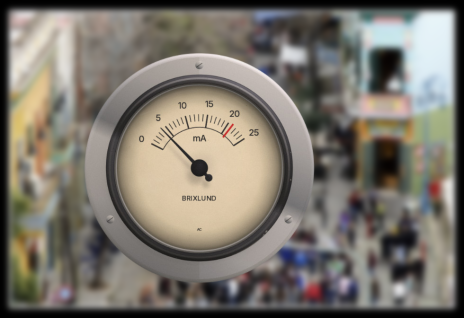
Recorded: 4 mA
